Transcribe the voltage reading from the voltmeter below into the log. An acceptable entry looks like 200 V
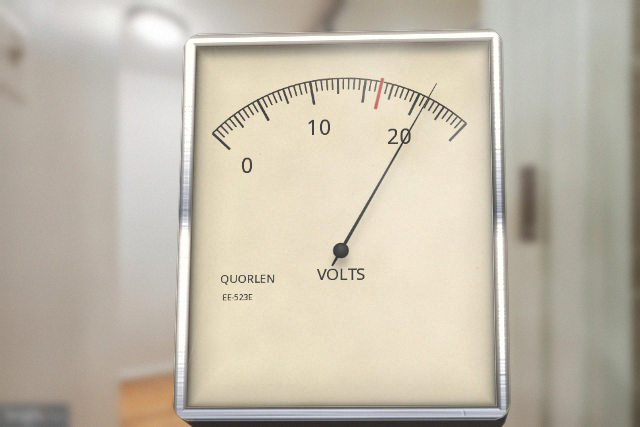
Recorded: 21 V
